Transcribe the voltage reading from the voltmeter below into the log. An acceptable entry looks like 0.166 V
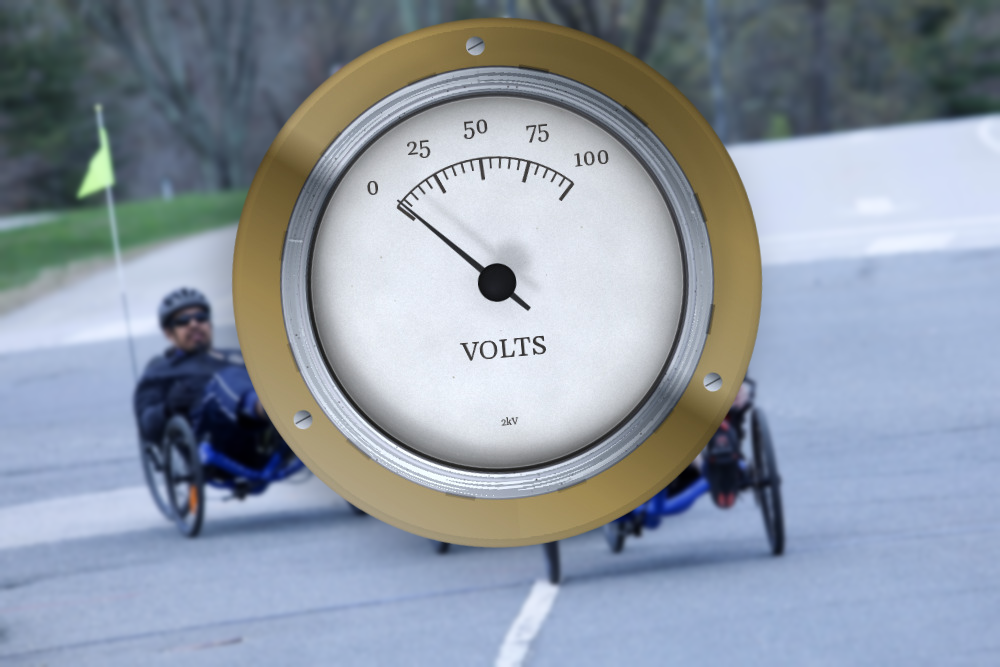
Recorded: 2.5 V
